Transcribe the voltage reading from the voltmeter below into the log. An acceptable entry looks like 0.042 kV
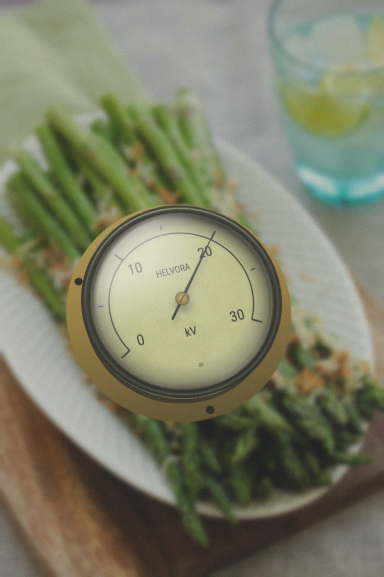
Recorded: 20 kV
